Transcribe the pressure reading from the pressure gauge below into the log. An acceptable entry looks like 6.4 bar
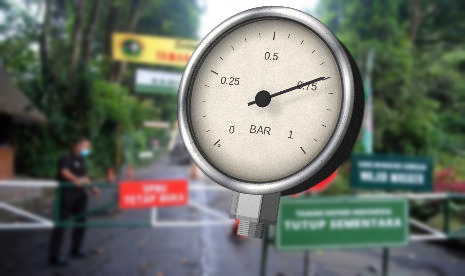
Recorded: 0.75 bar
